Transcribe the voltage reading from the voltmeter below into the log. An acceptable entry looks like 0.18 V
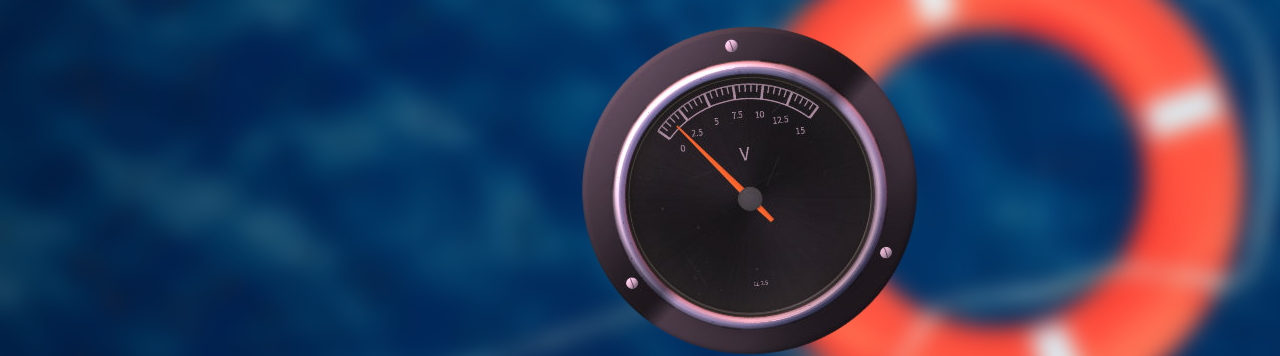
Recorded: 1.5 V
